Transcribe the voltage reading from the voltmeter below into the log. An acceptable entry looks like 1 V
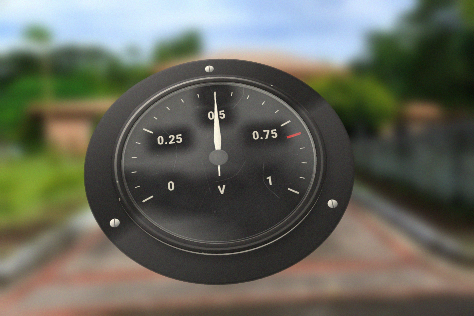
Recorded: 0.5 V
